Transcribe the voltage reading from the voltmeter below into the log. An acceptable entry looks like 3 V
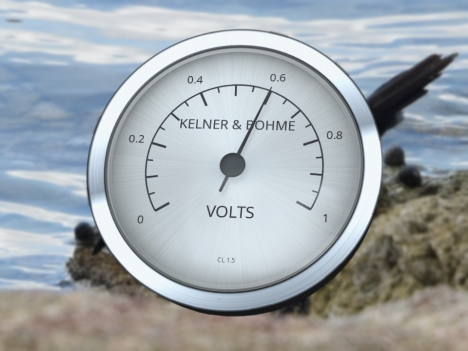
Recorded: 0.6 V
